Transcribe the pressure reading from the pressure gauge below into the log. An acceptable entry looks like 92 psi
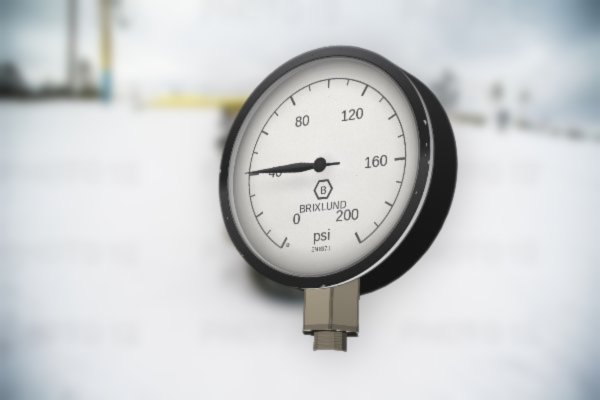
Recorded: 40 psi
